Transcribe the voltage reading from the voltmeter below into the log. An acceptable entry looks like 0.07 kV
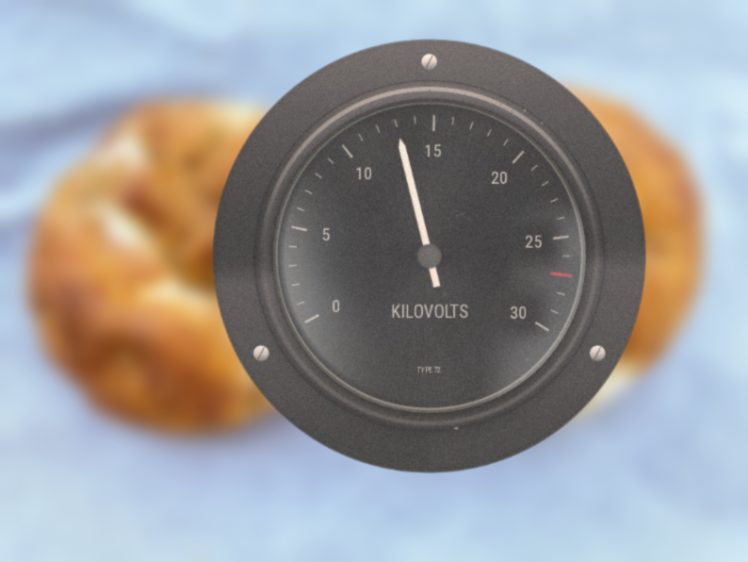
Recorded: 13 kV
